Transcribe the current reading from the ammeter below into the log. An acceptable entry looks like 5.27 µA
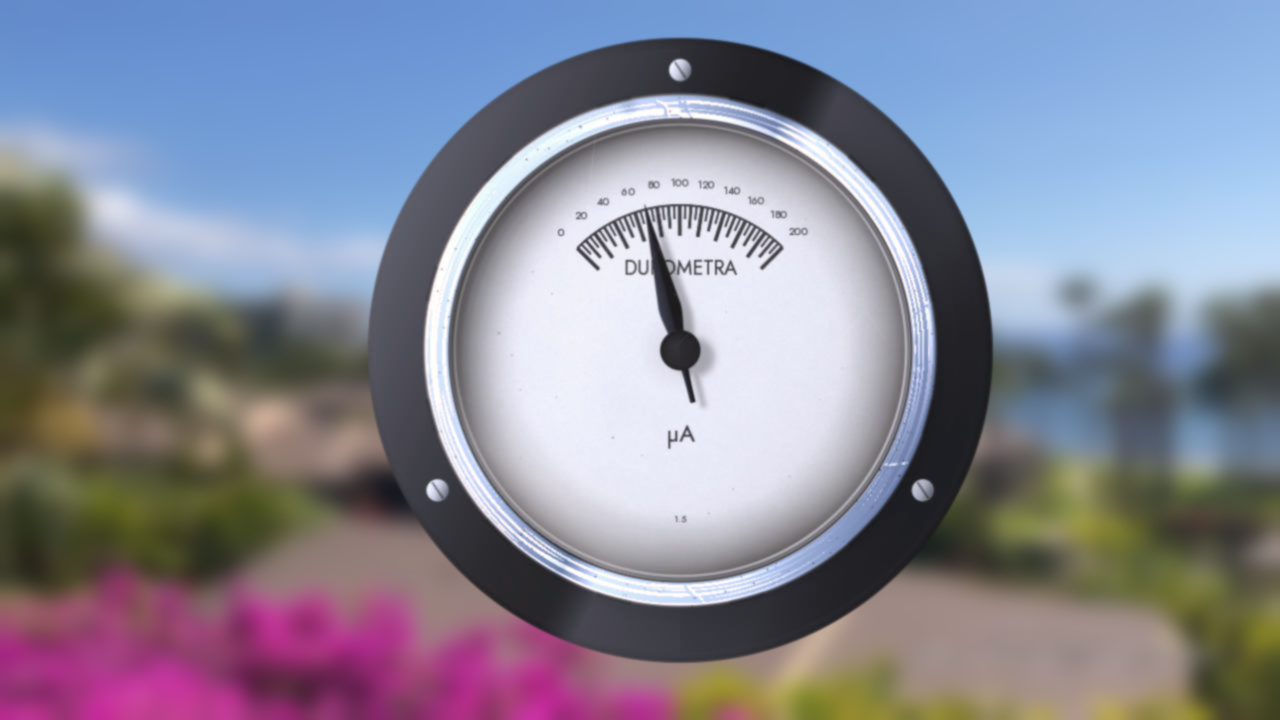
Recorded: 70 µA
